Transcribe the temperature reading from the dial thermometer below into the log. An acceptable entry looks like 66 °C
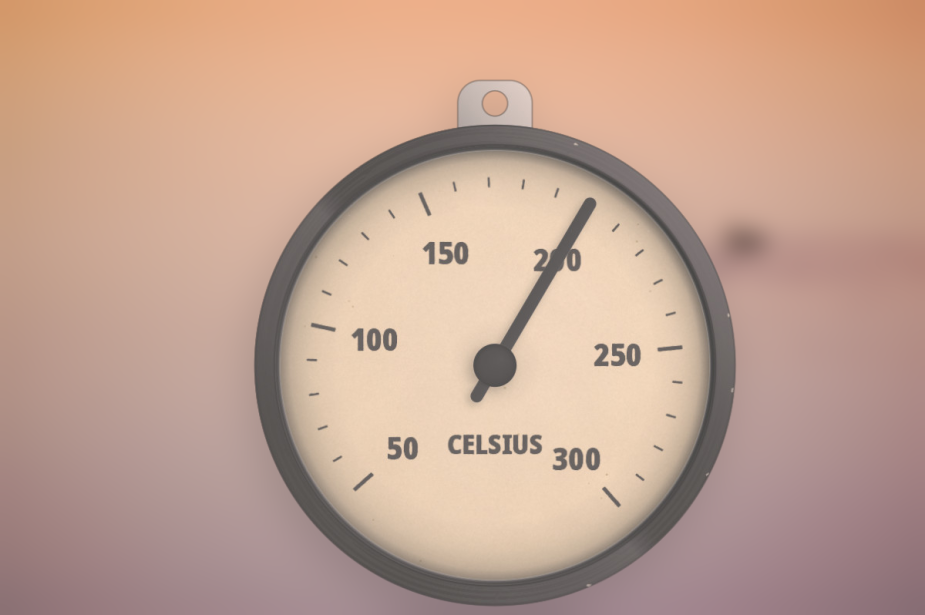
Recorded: 200 °C
